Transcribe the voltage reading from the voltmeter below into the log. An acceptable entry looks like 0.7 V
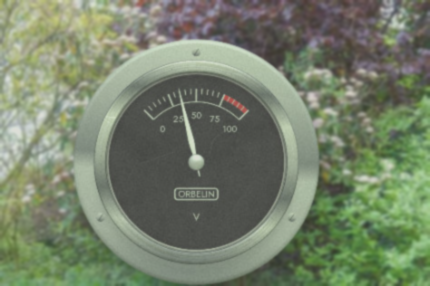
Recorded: 35 V
